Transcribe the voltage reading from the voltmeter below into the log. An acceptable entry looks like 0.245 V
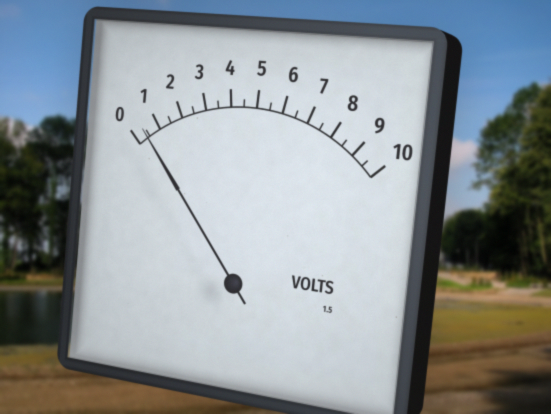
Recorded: 0.5 V
